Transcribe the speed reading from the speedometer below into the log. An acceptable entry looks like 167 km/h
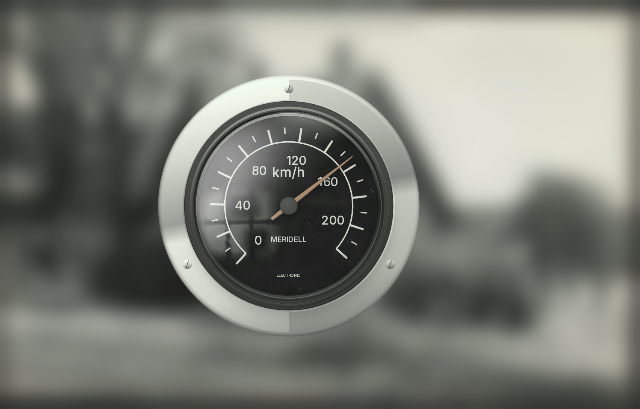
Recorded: 155 km/h
